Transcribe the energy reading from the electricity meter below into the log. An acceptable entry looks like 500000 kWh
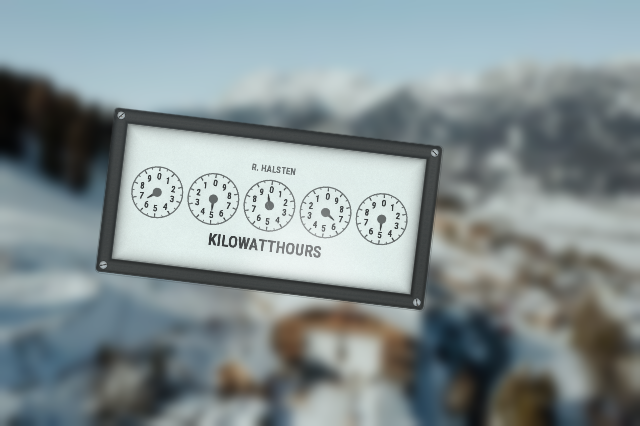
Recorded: 64965 kWh
